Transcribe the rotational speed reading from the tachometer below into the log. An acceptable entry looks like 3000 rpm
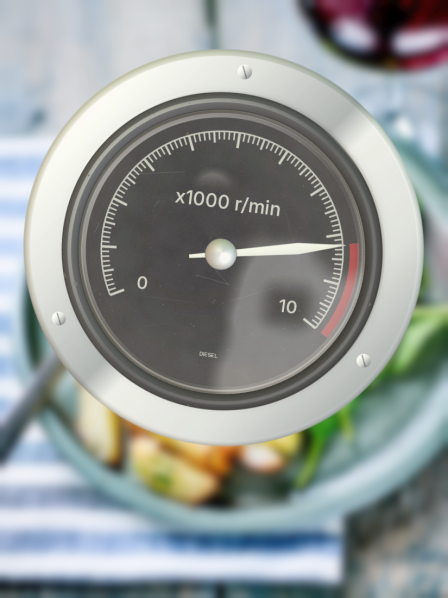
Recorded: 8200 rpm
